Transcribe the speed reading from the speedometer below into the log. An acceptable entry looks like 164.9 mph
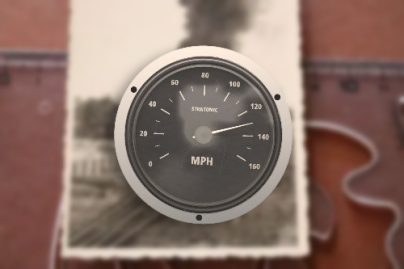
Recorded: 130 mph
